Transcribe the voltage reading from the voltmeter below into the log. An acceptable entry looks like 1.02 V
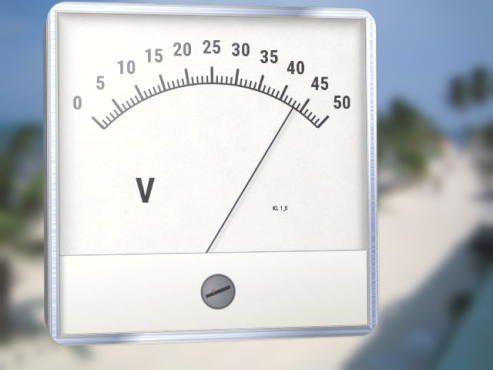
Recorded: 43 V
